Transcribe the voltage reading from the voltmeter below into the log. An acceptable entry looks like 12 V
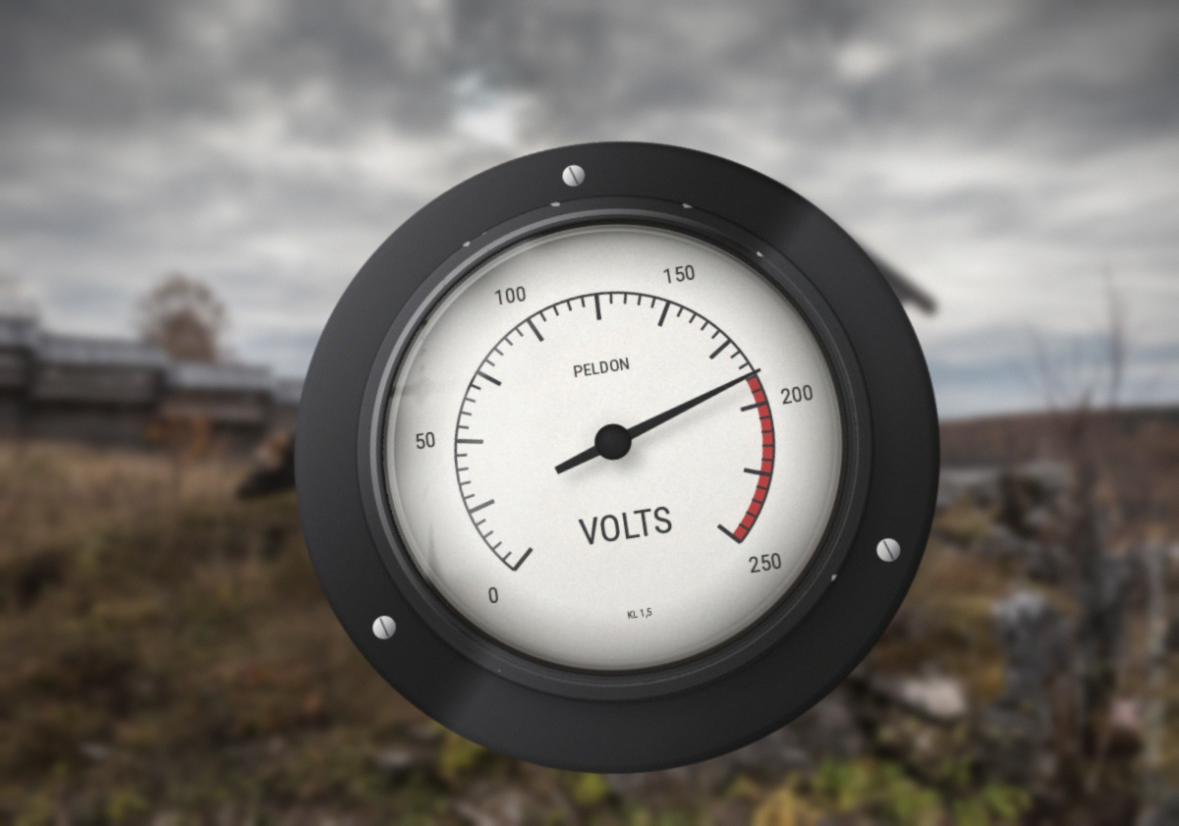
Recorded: 190 V
